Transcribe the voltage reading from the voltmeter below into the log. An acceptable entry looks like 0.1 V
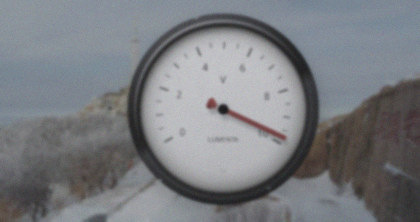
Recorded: 9.75 V
